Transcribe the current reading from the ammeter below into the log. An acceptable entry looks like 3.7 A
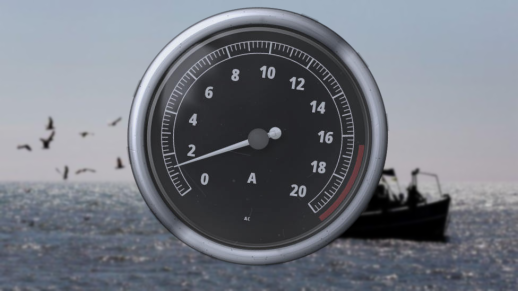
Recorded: 1.4 A
